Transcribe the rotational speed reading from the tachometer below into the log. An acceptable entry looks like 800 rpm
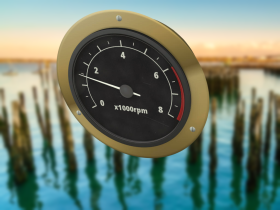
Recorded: 1500 rpm
